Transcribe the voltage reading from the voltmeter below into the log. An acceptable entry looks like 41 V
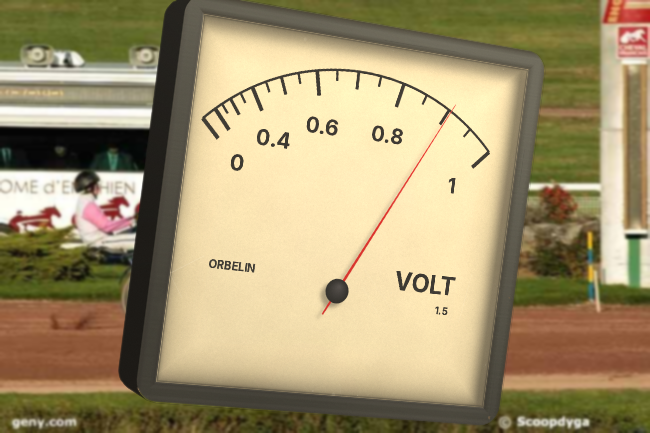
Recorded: 0.9 V
